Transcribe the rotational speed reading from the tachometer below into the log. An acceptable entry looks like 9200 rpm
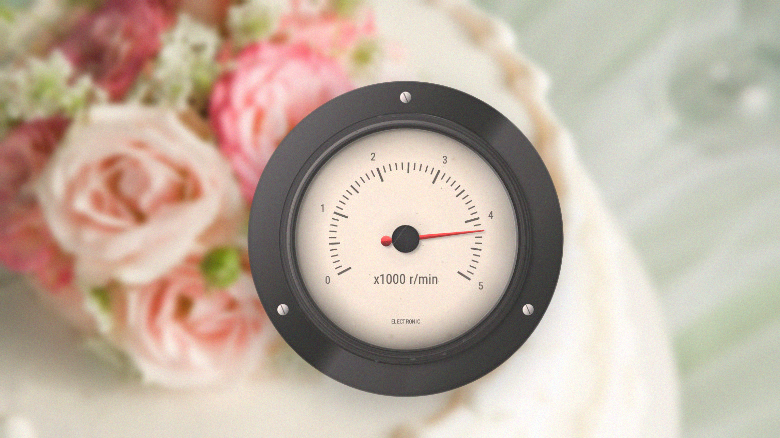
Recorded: 4200 rpm
